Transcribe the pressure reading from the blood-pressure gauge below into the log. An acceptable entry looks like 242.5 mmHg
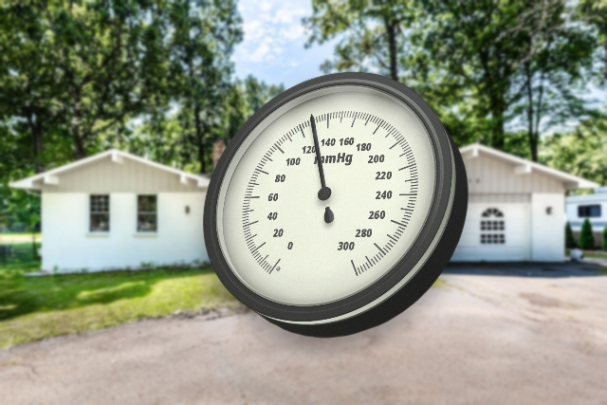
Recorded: 130 mmHg
